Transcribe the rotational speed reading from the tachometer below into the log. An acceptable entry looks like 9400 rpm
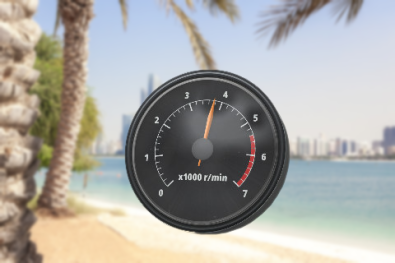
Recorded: 3800 rpm
